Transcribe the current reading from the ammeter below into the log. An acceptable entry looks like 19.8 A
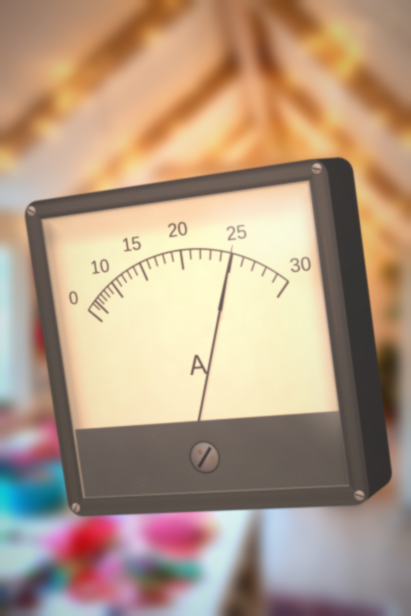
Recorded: 25 A
